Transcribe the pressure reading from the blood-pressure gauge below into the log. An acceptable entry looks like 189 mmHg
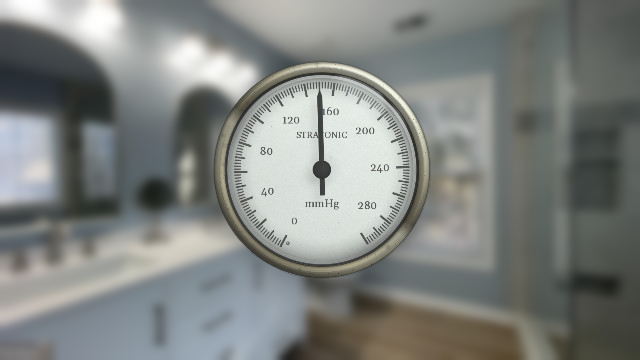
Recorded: 150 mmHg
